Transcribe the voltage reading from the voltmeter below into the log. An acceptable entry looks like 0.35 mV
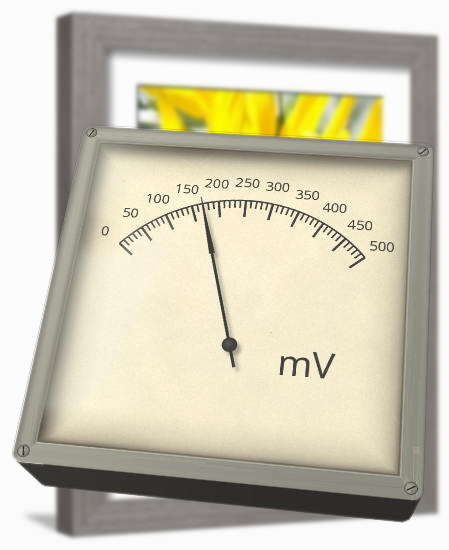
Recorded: 170 mV
